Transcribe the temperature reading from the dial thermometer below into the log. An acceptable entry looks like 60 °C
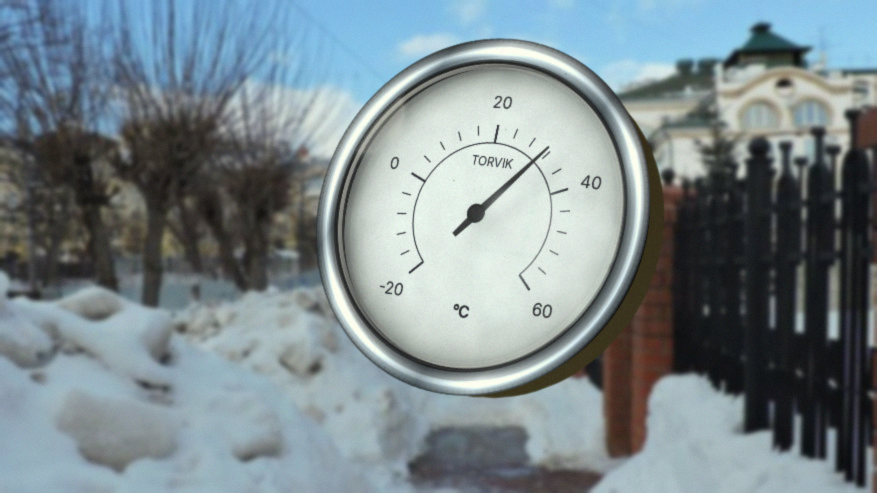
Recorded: 32 °C
